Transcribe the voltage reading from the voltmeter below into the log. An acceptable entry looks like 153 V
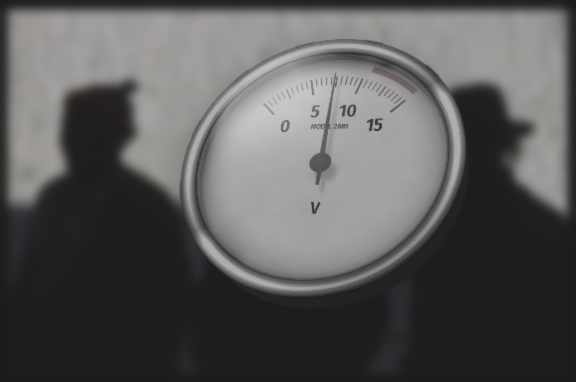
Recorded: 7.5 V
